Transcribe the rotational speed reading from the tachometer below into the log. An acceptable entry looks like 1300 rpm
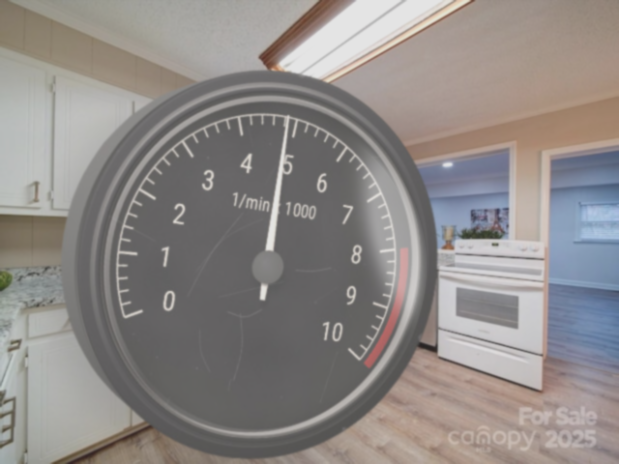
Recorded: 4800 rpm
